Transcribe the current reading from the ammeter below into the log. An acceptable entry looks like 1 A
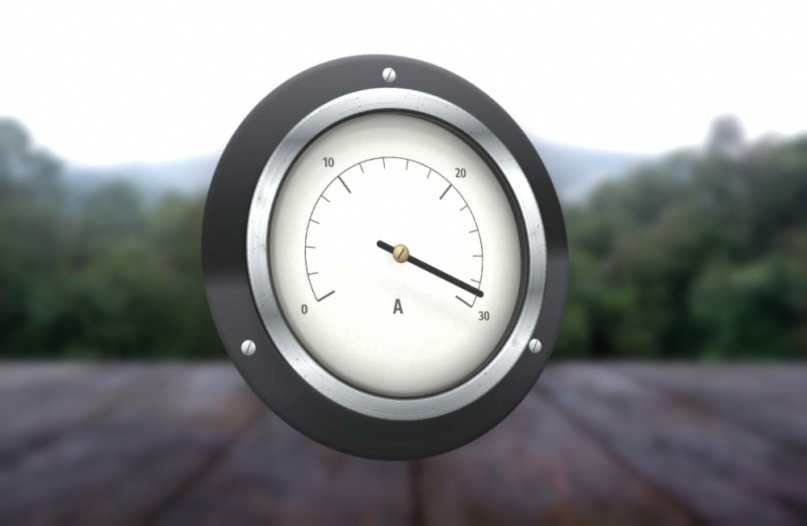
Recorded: 29 A
